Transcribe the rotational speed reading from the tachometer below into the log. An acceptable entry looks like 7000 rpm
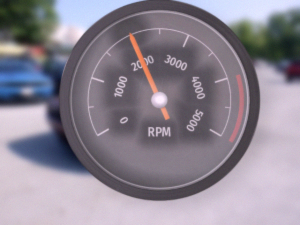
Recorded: 2000 rpm
